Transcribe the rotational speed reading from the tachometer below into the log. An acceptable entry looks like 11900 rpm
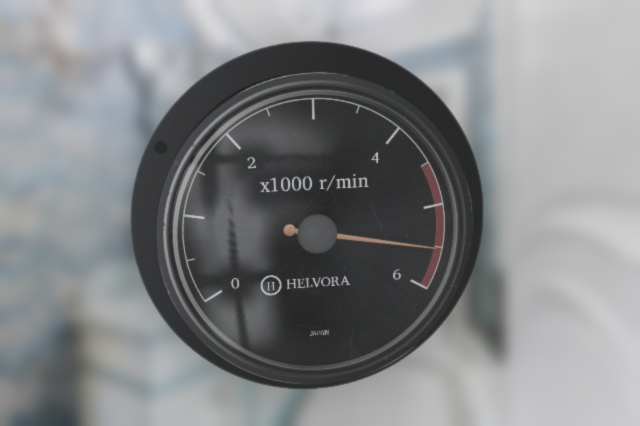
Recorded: 5500 rpm
